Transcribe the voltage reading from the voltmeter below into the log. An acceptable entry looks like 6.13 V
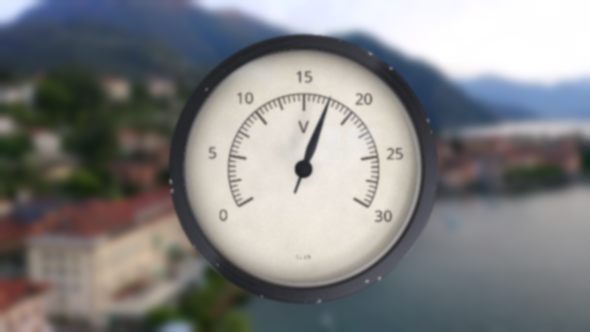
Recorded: 17.5 V
